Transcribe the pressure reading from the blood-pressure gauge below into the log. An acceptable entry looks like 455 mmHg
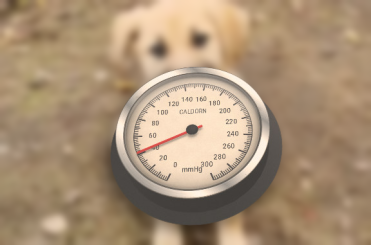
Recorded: 40 mmHg
